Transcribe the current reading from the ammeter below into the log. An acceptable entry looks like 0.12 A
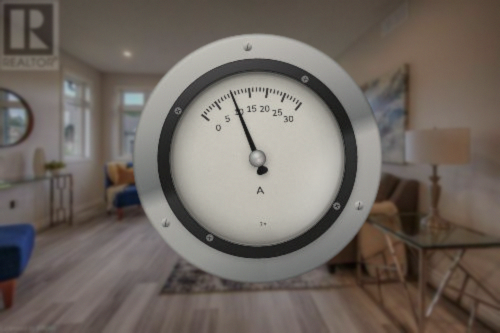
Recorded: 10 A
